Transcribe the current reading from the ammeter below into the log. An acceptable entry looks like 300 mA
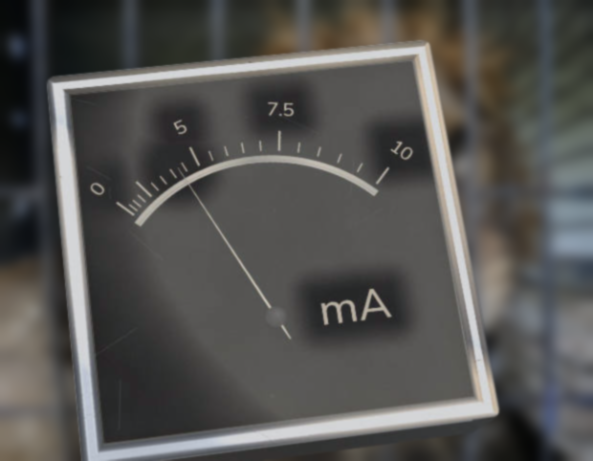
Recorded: 4.25 mA
